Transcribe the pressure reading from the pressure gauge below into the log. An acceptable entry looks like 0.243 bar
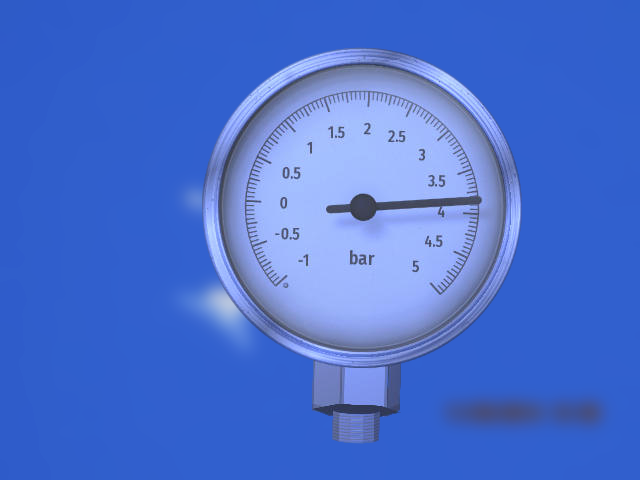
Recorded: 3.85 bar
